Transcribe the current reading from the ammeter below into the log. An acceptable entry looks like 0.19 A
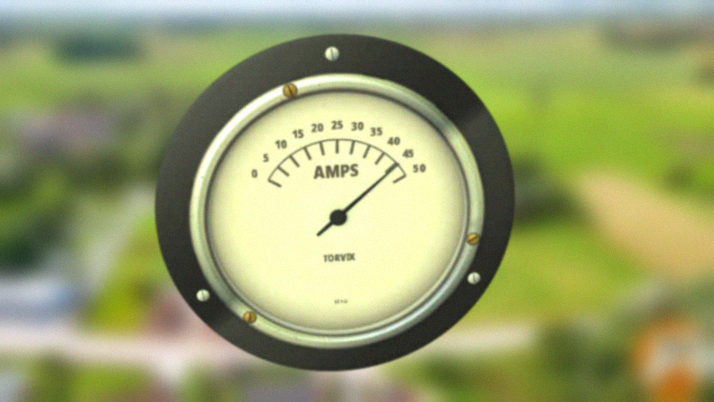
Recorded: 45 A
